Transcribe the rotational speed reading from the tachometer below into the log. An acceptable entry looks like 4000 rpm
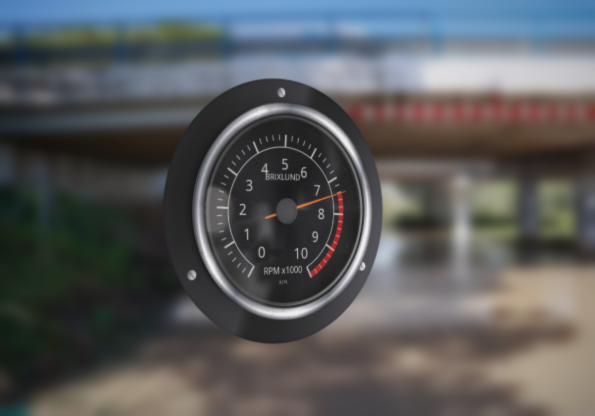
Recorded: 7400 rpm
